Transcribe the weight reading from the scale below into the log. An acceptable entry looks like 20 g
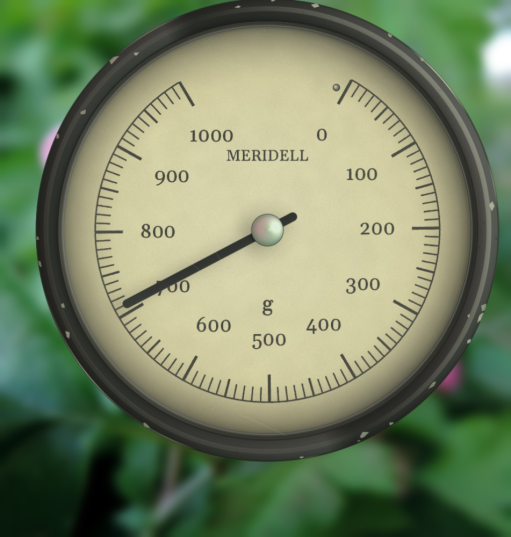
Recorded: 710 g
